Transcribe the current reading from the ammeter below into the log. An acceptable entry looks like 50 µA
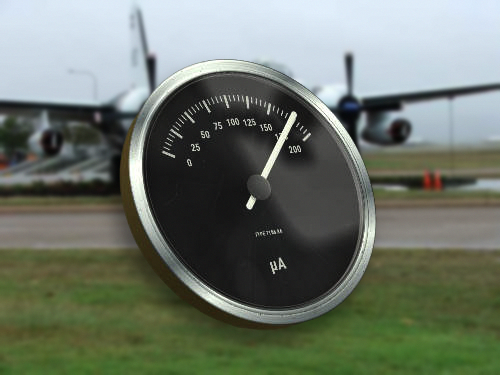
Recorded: 175 µA
